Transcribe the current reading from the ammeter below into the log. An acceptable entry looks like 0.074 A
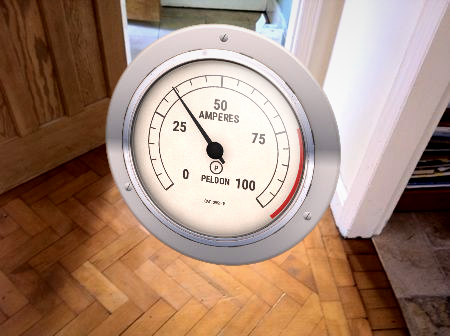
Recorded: 35 A
